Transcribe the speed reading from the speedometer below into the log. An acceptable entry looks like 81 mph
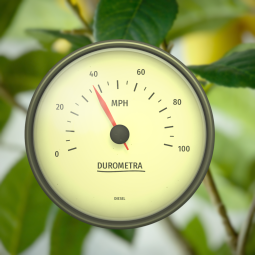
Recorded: 37.5 mph
